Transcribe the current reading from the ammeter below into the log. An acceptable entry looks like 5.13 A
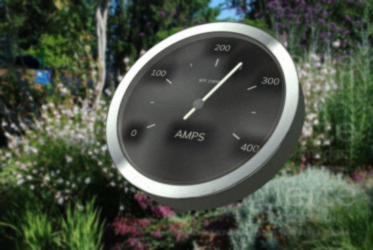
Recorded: 250 A
